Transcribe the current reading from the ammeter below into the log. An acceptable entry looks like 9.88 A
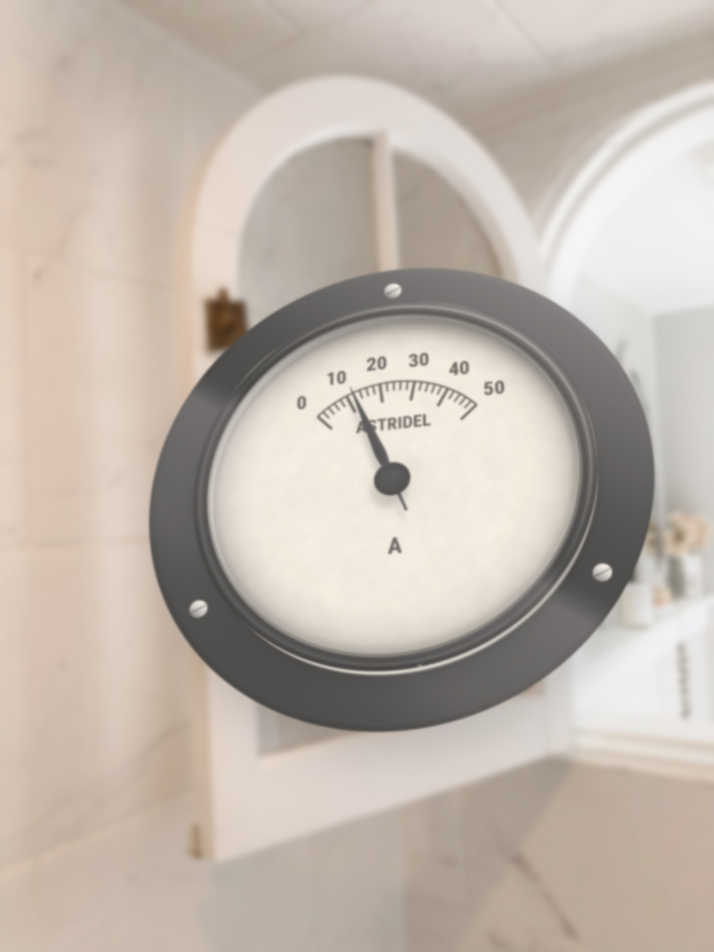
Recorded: 12 A
